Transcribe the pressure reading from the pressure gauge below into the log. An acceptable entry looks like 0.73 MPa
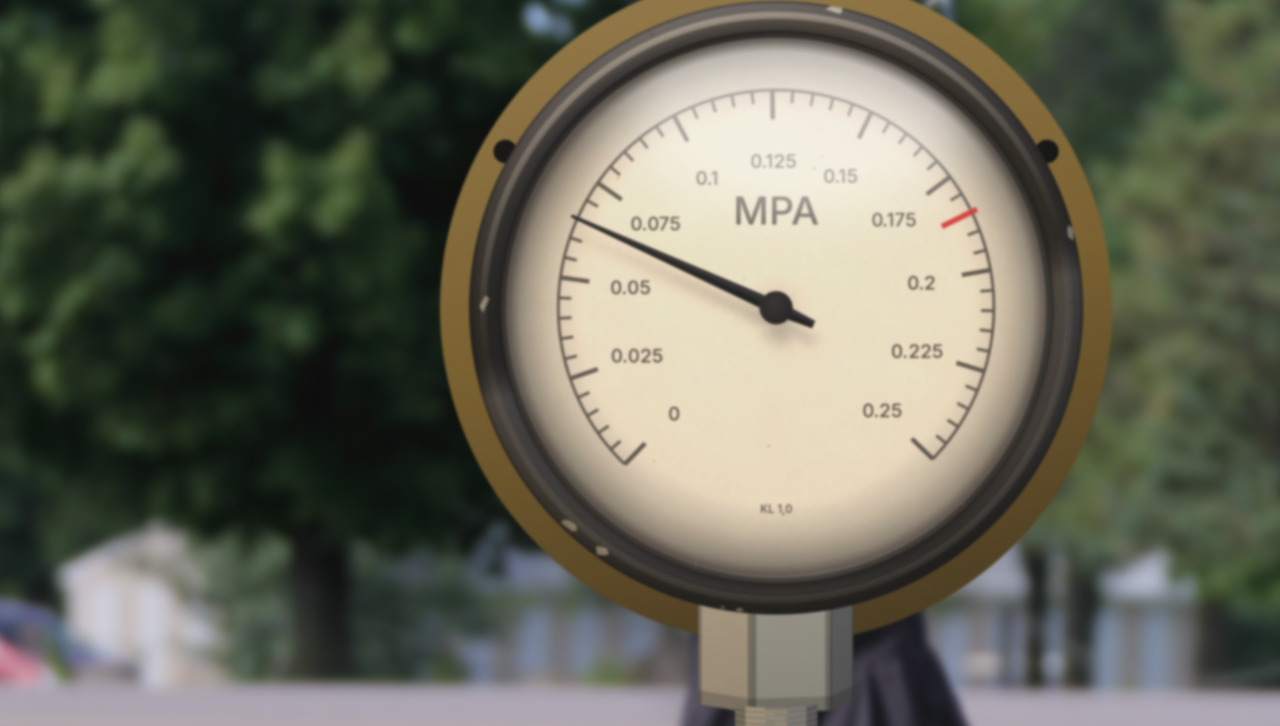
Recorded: 0.065 MPa
